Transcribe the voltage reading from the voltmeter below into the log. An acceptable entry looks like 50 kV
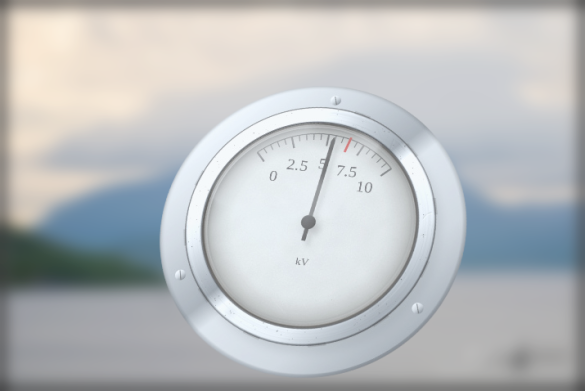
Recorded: 5.5 kV
